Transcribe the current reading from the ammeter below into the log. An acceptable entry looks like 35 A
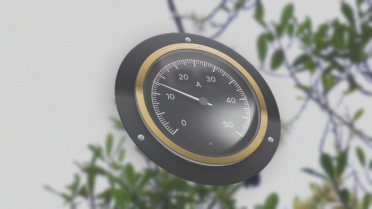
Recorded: 12.5 A
